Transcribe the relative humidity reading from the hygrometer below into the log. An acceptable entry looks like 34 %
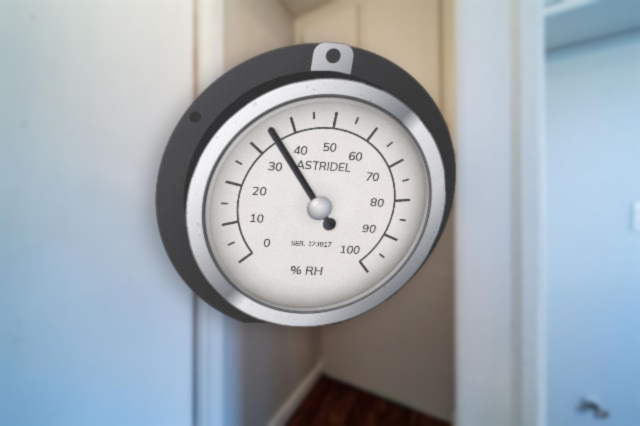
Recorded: 35 %
